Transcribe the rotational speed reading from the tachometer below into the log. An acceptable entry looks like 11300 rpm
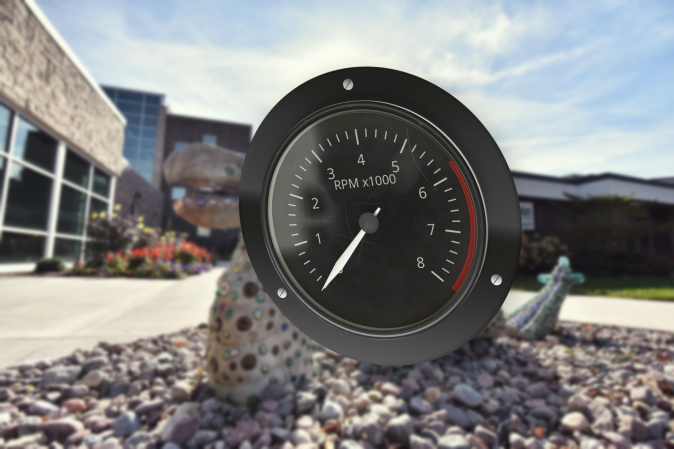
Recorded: 0 rpm
